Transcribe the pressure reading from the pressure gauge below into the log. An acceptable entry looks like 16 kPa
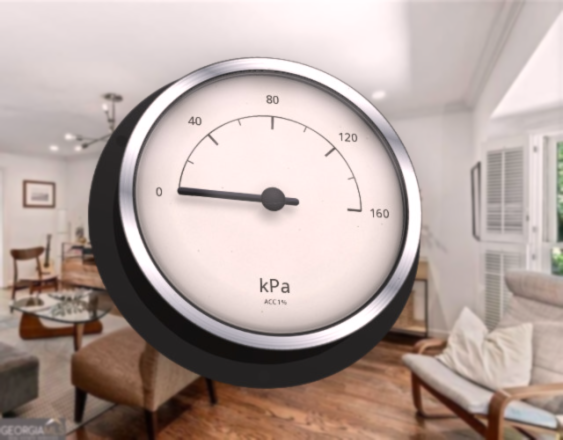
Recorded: 0 kPa
